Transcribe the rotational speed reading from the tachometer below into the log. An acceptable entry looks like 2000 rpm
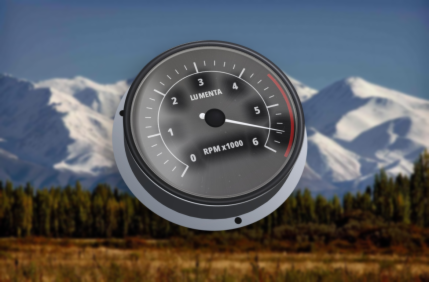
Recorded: 5600 rpm
